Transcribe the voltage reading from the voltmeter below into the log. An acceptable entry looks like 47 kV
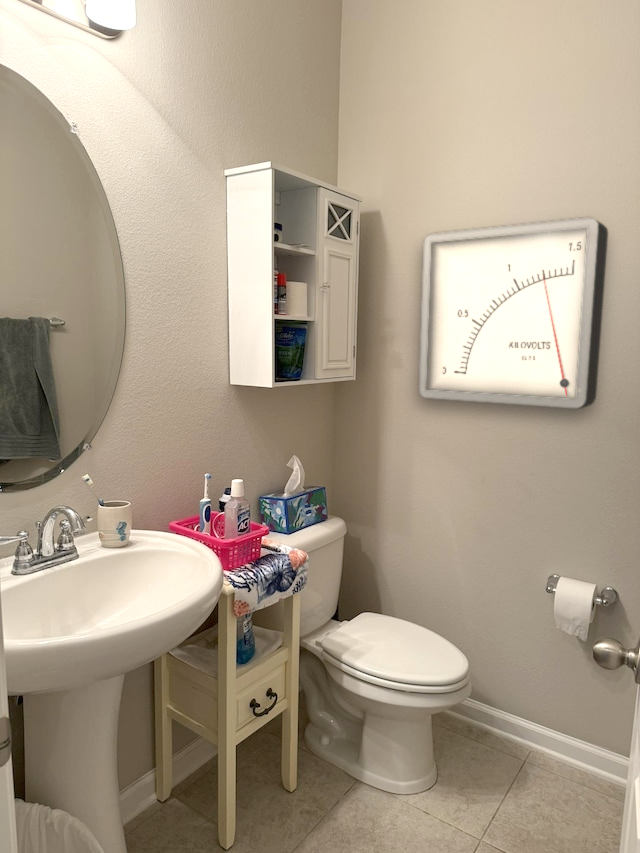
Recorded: 1.25 kV
